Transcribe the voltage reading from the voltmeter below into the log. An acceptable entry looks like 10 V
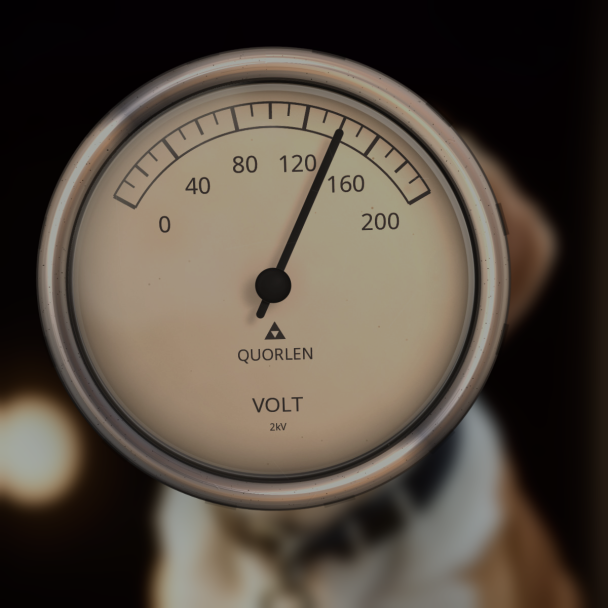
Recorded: 140 V
